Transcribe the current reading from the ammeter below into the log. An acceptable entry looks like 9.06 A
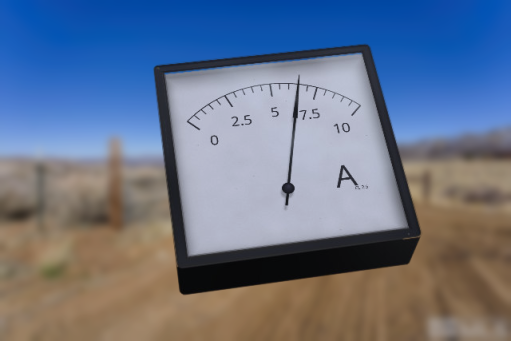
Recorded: 6.5 A
